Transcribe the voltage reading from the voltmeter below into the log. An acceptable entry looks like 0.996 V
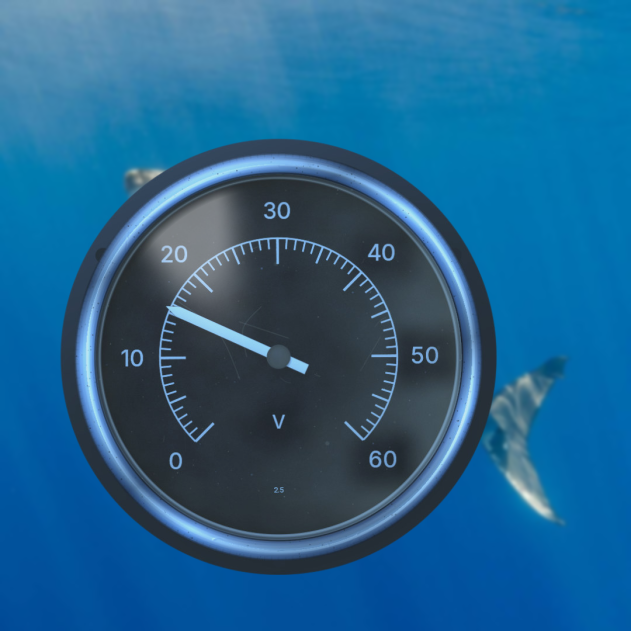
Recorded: 15.5 V
